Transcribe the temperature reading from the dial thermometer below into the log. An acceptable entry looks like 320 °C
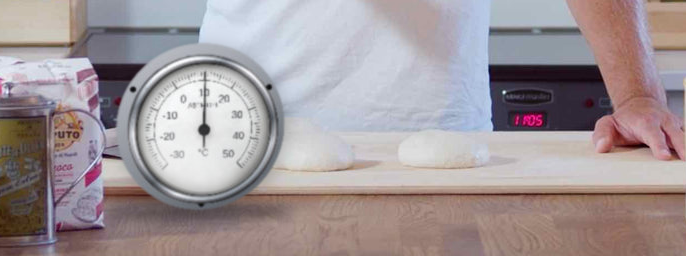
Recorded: 10 °C
